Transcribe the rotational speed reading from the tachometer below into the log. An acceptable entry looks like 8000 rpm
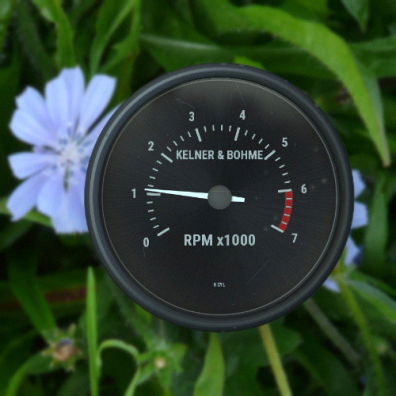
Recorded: 1100 rpm
